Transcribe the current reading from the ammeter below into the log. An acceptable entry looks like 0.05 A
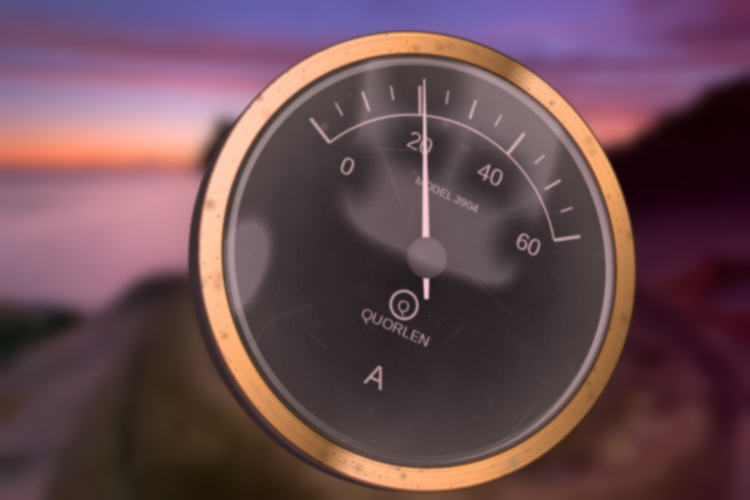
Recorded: 20 A
